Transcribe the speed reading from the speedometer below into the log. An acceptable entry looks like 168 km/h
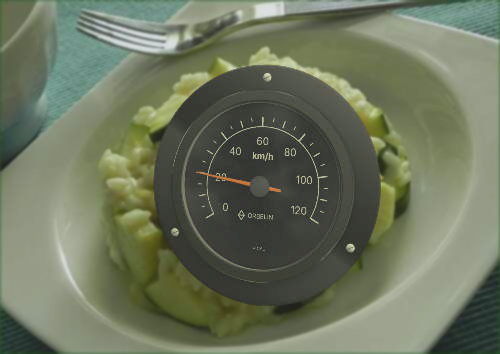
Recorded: 20 km/h
